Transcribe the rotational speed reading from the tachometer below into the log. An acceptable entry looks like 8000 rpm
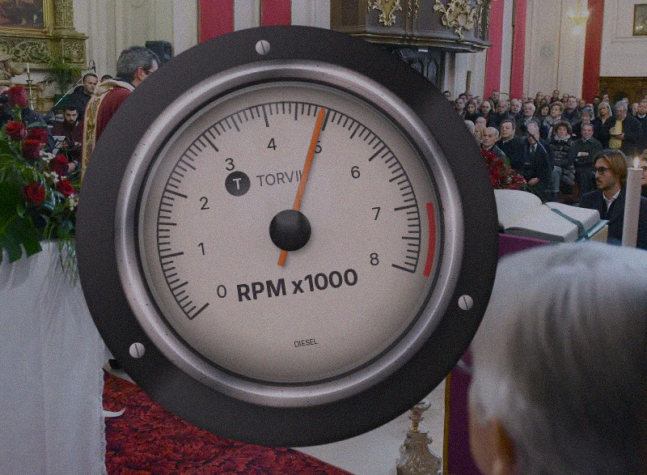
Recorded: 4900 rpm
